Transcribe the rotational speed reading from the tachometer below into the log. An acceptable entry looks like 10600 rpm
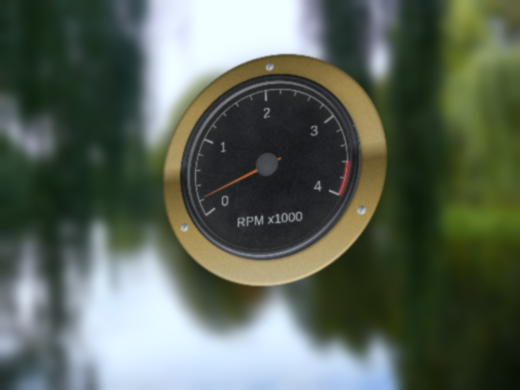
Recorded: 200 rpm
